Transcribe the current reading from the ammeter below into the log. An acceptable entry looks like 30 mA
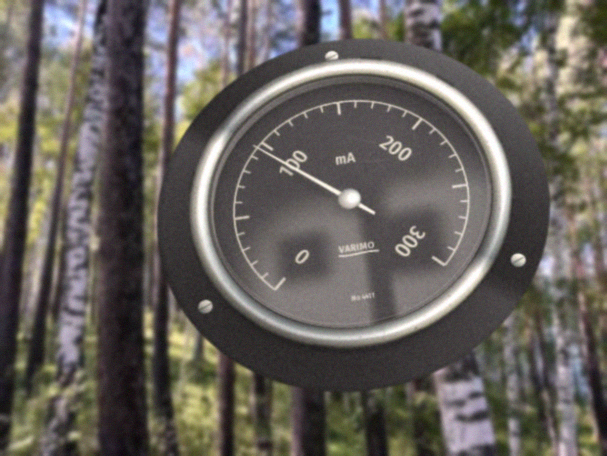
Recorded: 95 mA
